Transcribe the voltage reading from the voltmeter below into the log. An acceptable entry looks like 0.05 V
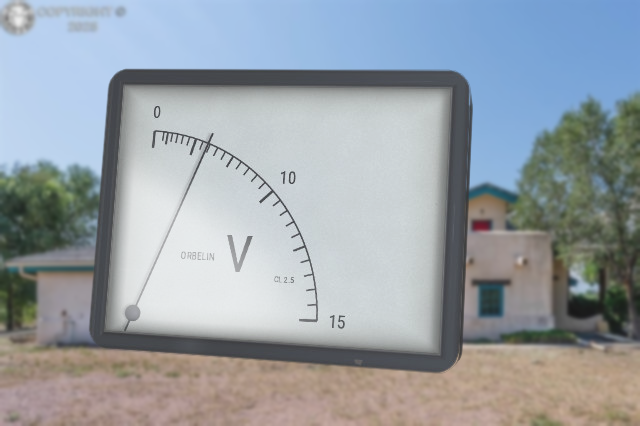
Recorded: 6 V
